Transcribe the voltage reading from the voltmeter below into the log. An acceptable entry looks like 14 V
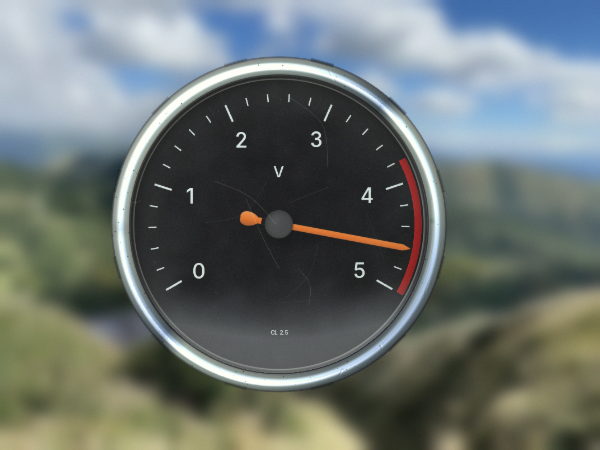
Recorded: 4.6 V
